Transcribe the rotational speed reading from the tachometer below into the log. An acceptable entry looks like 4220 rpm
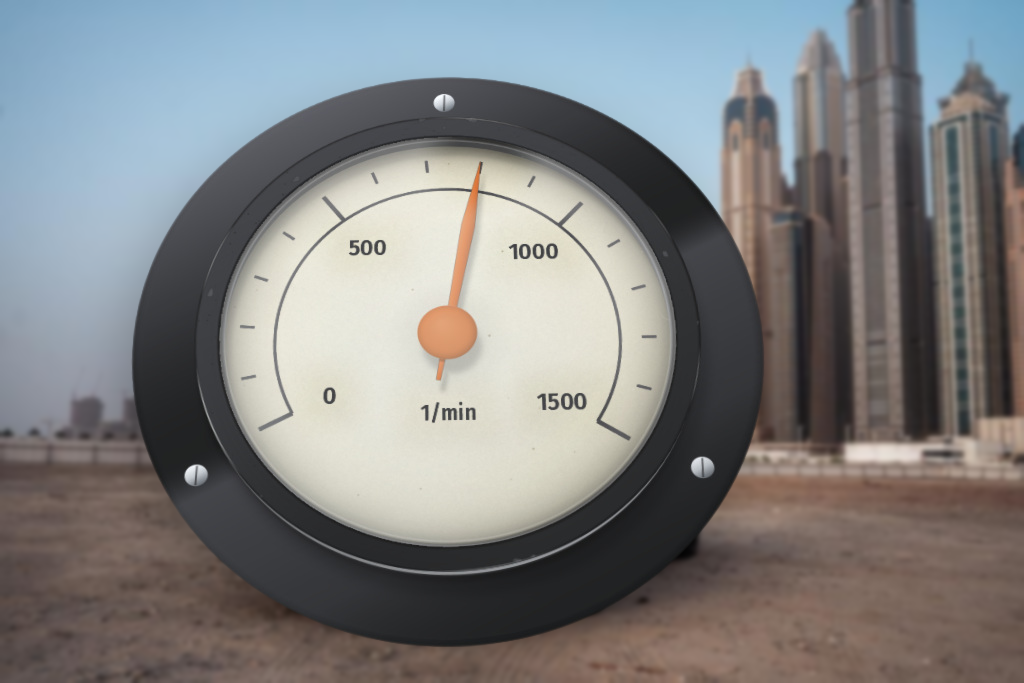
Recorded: 800 rpm
